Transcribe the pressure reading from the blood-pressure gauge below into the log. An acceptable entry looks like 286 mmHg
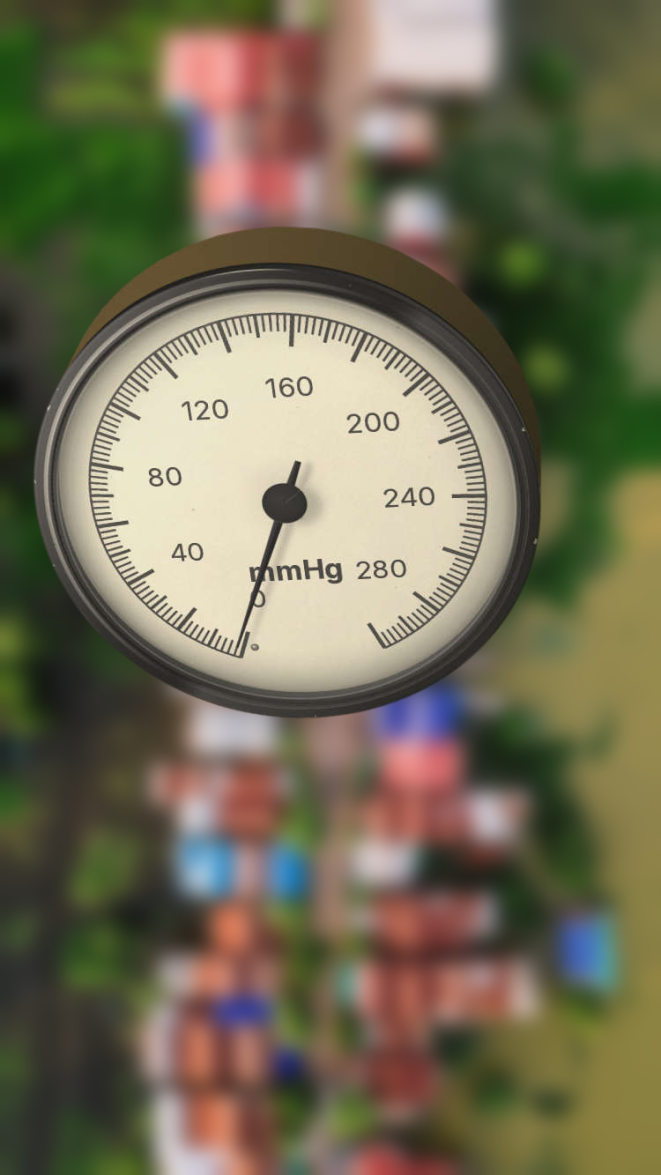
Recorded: 2 mmHg
